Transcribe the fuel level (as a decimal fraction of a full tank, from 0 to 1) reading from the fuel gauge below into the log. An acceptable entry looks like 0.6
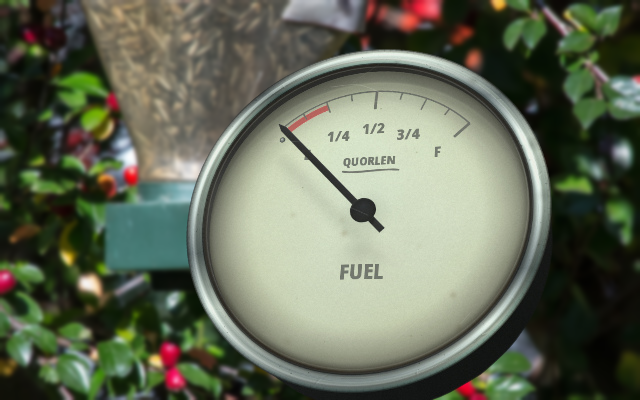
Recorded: 0
